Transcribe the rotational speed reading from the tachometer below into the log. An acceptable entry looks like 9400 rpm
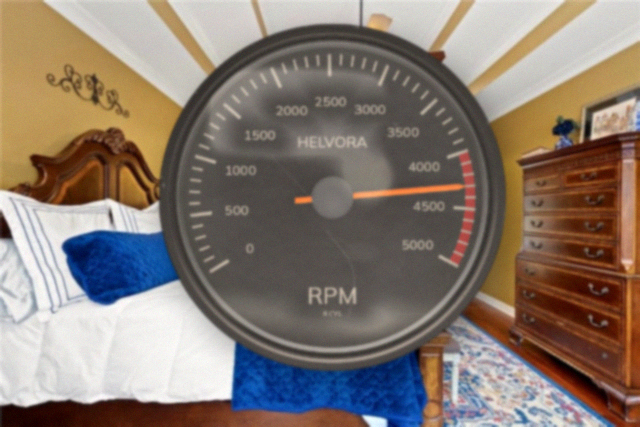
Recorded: 4300 rpm
